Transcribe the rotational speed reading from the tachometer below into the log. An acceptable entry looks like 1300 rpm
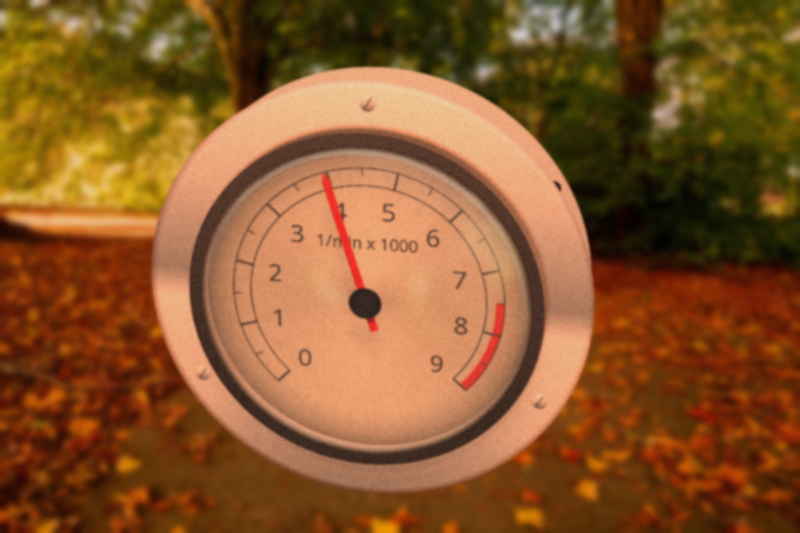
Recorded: 4000 rpm
